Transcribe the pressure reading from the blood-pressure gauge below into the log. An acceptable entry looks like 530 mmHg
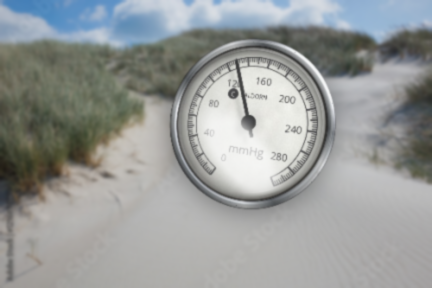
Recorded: 130 mmHg
